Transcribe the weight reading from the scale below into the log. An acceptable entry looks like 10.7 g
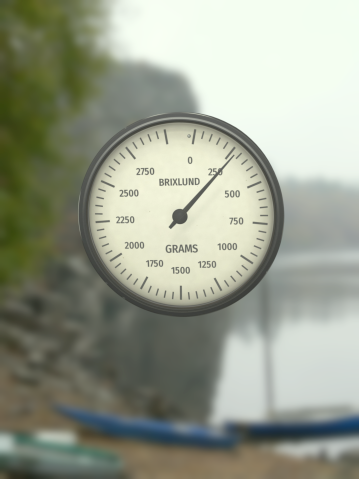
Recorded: 275 g
